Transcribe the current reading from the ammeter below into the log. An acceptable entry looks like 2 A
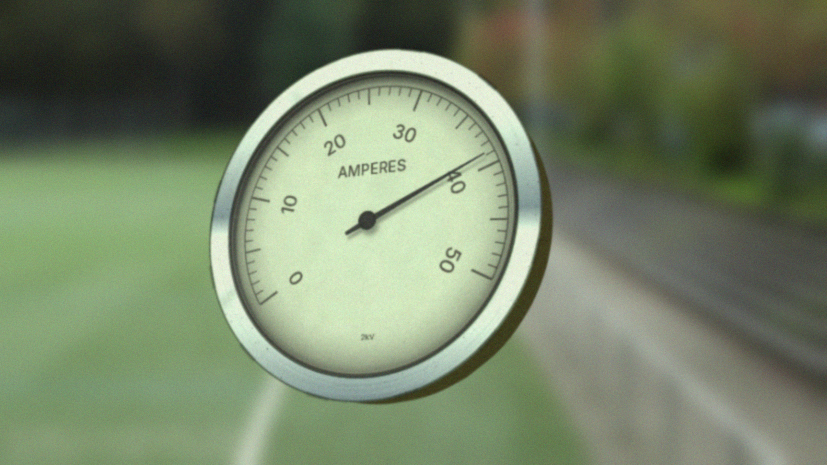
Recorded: 39 A
